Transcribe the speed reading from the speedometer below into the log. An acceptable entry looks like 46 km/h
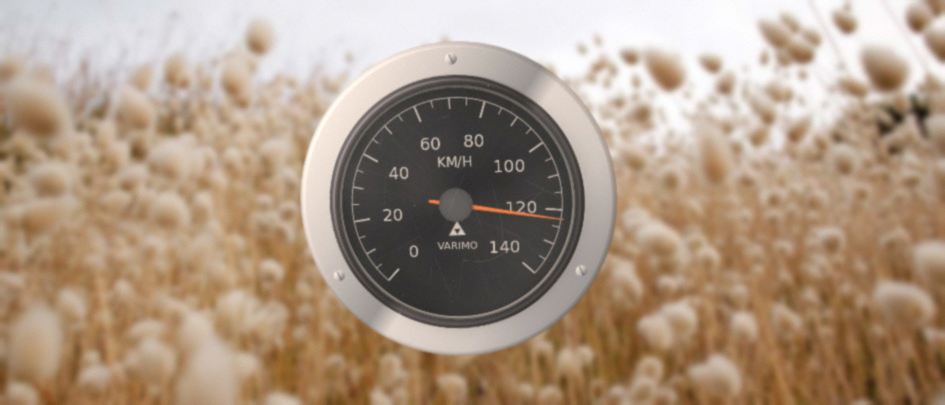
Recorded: 122.5 km/h
